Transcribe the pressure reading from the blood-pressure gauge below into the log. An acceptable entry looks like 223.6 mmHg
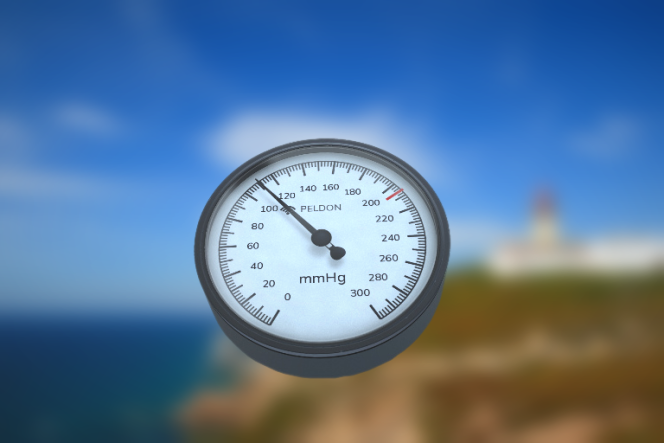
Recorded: 110 mmHg
